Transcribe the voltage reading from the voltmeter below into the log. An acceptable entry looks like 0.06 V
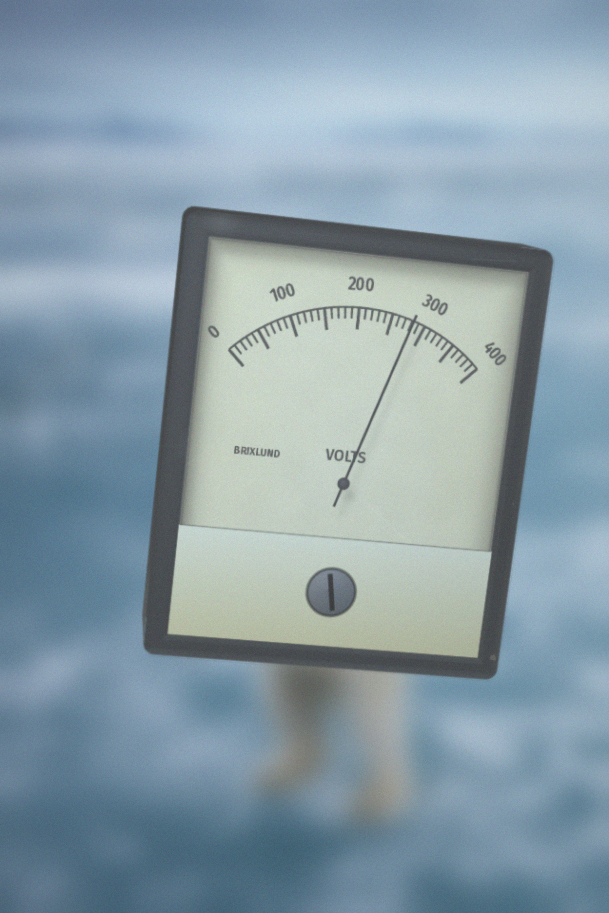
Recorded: 280 V
